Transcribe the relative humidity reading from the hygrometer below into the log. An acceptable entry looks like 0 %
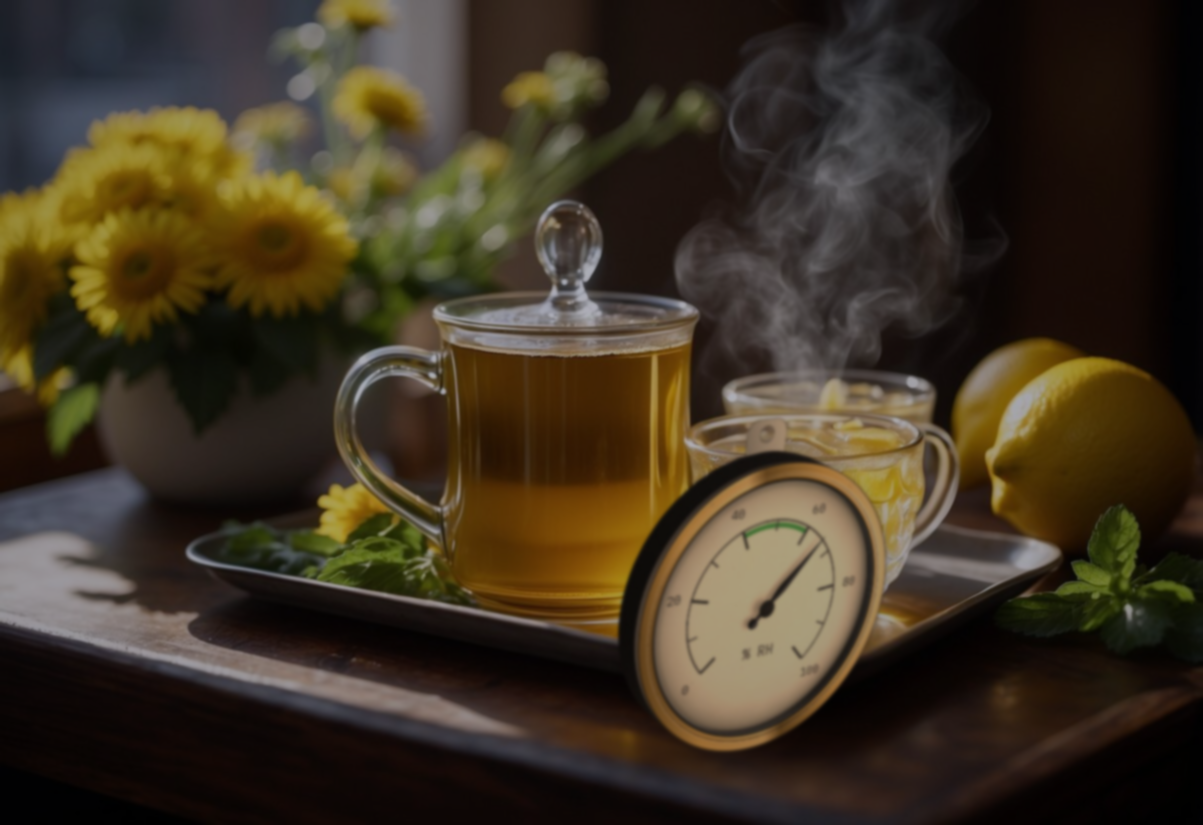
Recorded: 65 %
